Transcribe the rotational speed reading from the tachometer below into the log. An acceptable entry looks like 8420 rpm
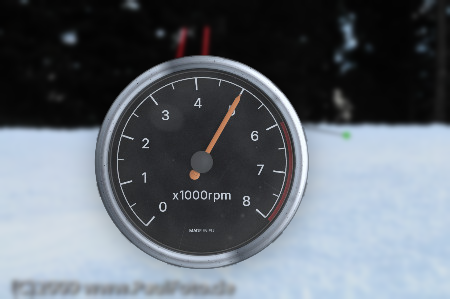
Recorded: 5000 rpm
